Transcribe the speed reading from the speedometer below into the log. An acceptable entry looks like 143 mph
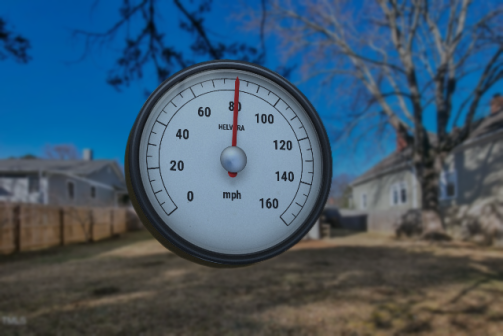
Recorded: 80 mph
